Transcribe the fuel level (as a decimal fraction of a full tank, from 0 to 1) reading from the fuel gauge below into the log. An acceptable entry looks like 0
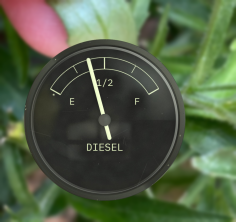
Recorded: 0.375
